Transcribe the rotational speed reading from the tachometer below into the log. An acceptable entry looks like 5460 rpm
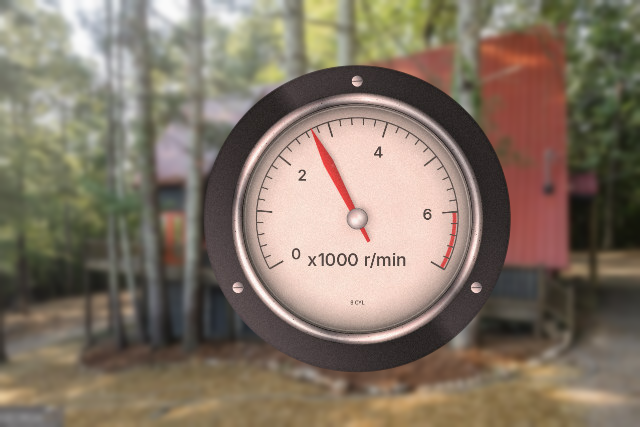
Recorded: 2700 rpm
